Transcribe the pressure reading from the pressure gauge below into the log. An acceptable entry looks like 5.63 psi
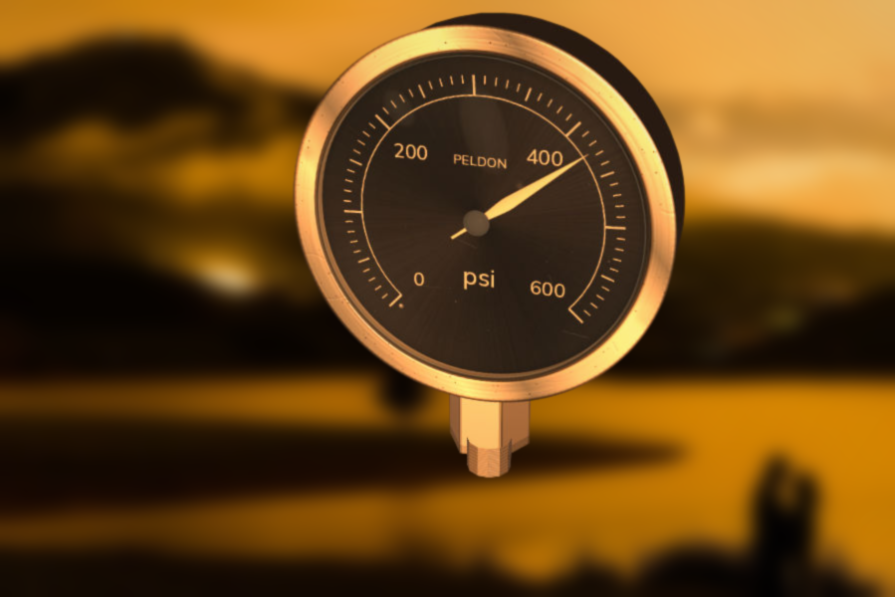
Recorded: 425 psi
